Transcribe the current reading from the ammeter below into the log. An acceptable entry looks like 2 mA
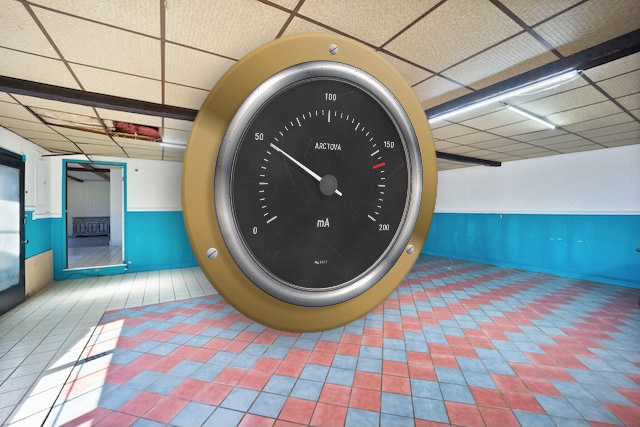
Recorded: 50 mA
